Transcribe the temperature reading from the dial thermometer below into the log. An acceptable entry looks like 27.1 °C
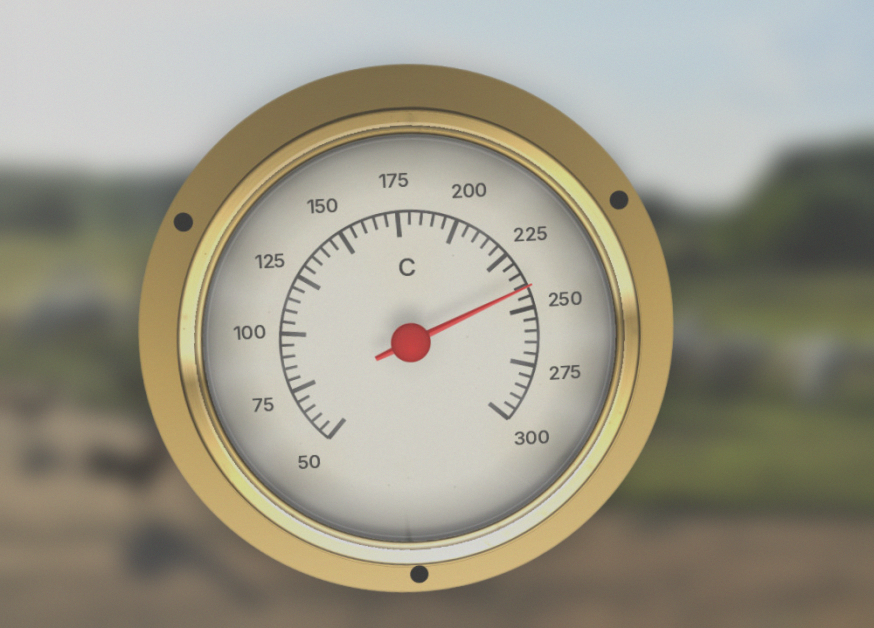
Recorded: 240 °C
